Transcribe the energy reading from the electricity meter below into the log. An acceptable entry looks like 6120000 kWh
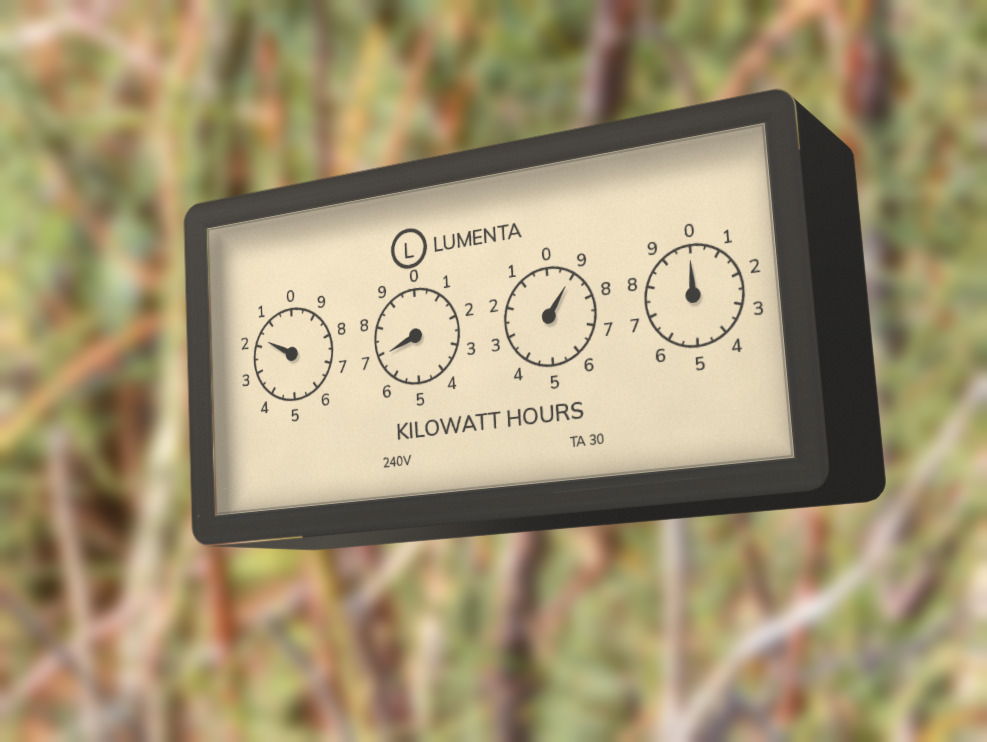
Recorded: 1690 kWh
